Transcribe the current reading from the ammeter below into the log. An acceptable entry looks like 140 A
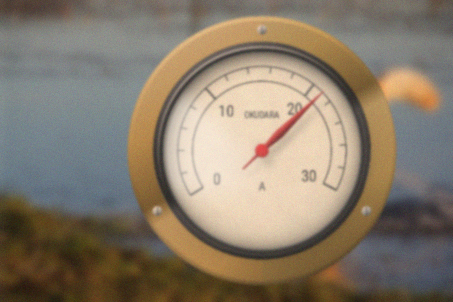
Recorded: 21 A
